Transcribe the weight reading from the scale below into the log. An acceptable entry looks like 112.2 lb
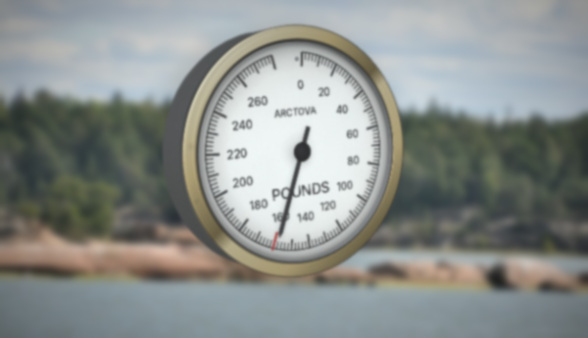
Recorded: 160 lb
